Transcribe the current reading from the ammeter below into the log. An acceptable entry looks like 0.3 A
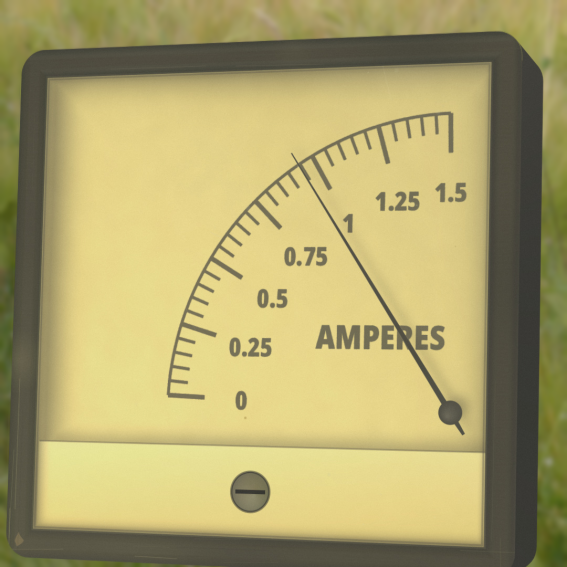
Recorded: 0.95 A
